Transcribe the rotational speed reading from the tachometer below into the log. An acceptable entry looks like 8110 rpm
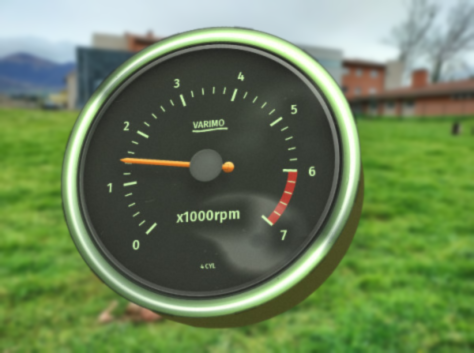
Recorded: 1400 rpm
